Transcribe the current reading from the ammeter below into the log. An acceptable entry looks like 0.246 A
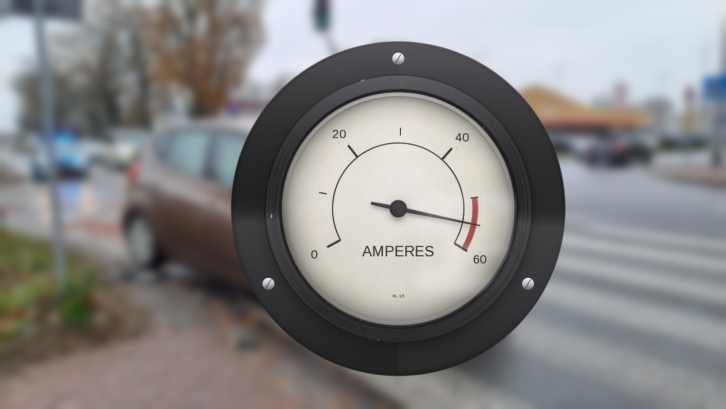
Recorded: 55 A
